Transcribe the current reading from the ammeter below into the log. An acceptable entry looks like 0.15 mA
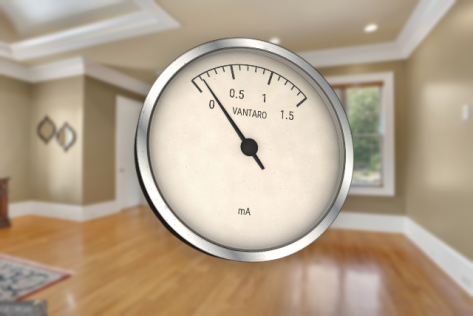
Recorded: 0.1 mA
